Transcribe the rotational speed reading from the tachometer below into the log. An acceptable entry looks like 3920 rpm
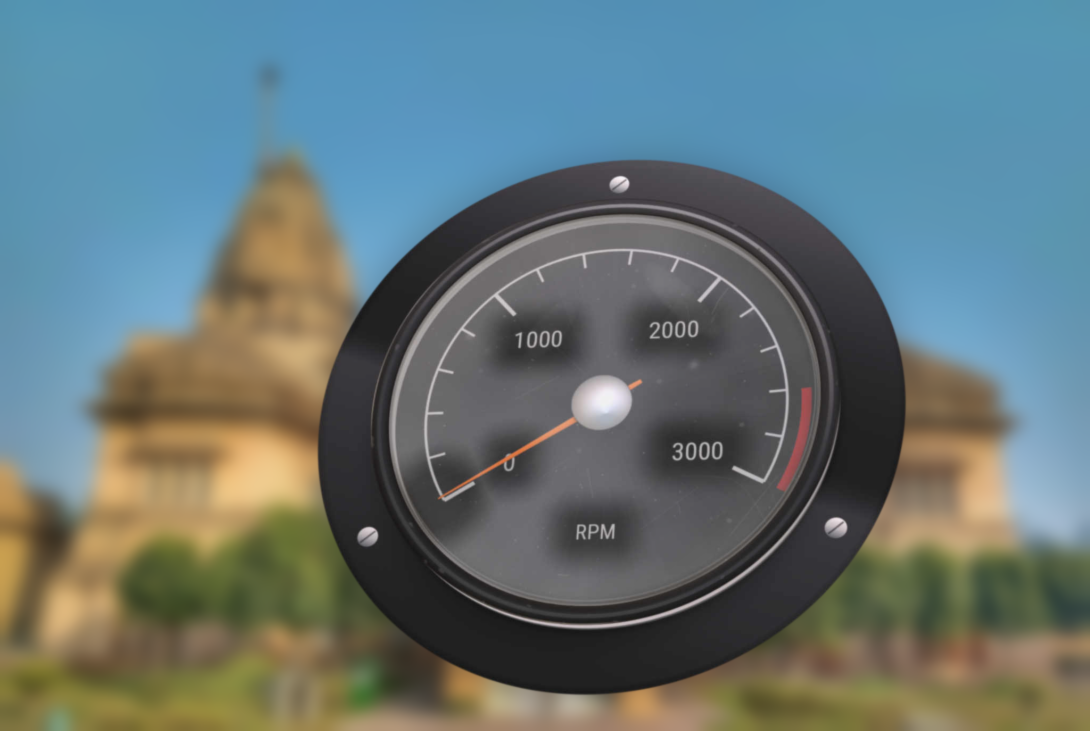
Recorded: 0 rpm
